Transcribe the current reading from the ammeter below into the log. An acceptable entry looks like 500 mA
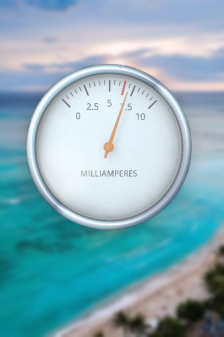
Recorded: 7 mA
